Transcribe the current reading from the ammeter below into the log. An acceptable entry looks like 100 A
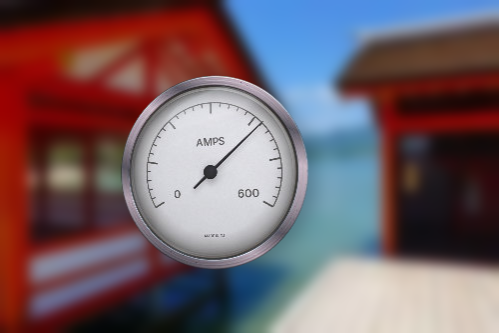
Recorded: 420 A
